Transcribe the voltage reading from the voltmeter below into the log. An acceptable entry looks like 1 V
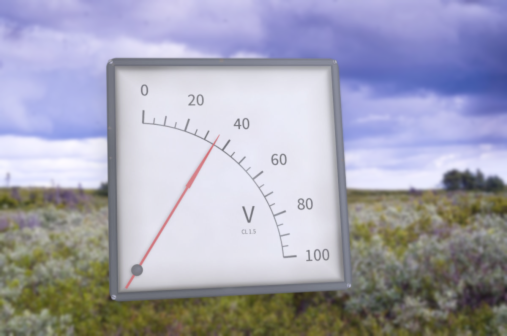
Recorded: 35 V
